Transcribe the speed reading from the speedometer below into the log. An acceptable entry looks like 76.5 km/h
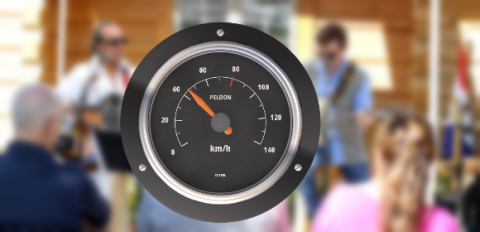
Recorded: 45 km/h
